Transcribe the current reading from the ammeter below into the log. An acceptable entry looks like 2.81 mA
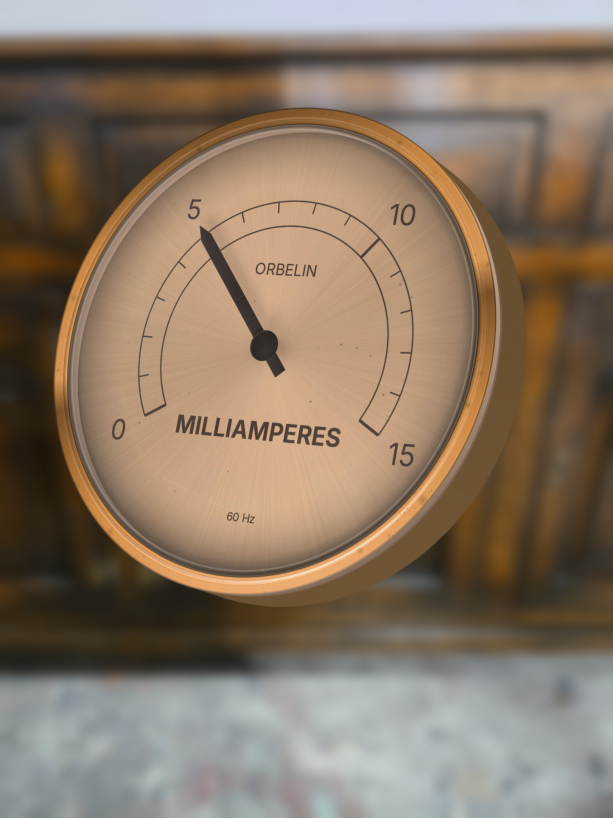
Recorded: 5 mA
